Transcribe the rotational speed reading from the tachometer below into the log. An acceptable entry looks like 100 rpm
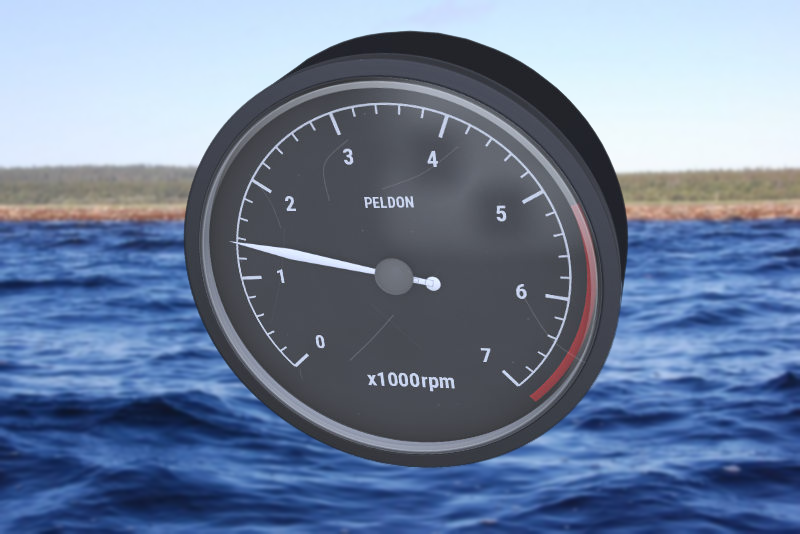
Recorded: 1400 rpm
